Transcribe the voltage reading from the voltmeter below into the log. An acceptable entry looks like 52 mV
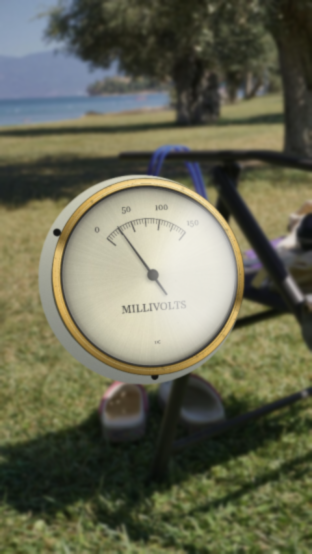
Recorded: 25 mV
